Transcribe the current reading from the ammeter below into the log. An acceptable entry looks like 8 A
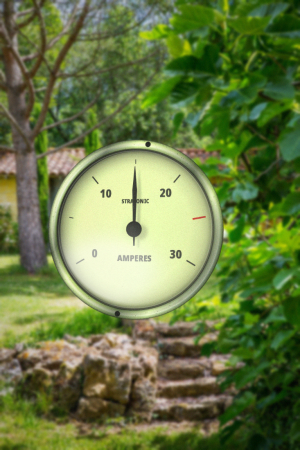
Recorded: 15 A
